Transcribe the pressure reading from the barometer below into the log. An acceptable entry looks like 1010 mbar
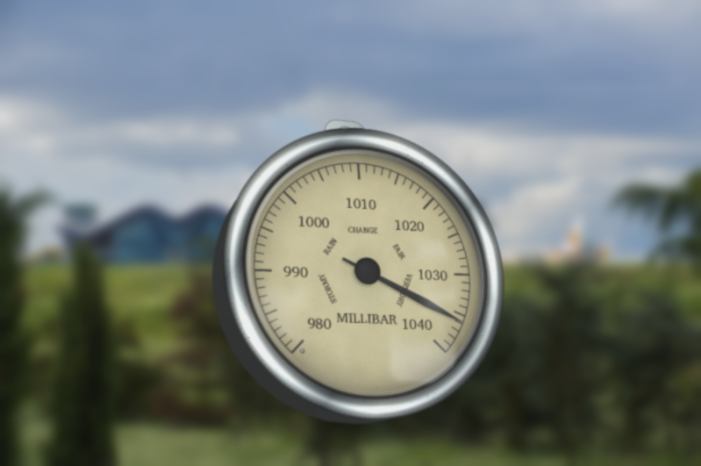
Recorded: 1036 mbar
